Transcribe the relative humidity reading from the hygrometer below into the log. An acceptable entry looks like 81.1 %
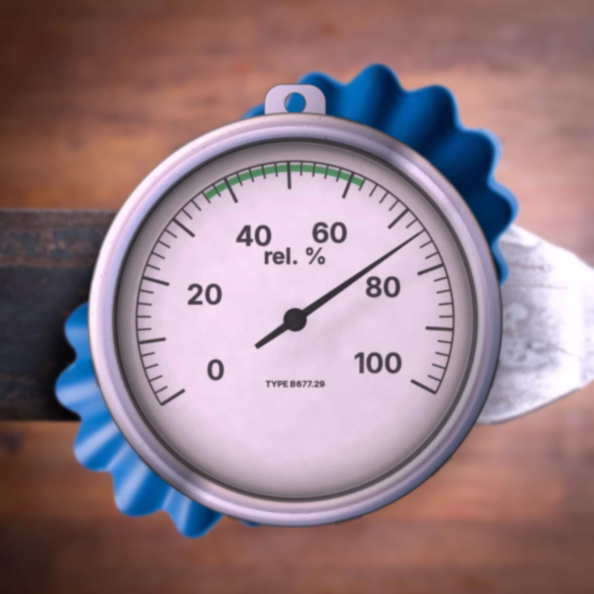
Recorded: 74 %
